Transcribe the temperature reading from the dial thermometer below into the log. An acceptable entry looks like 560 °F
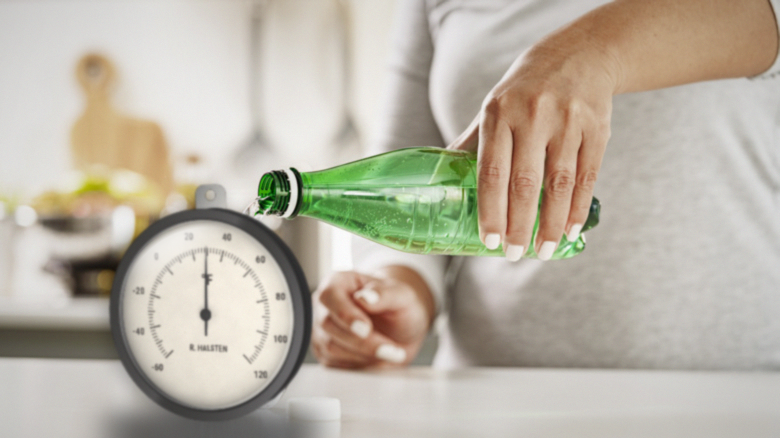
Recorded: 30 °F
